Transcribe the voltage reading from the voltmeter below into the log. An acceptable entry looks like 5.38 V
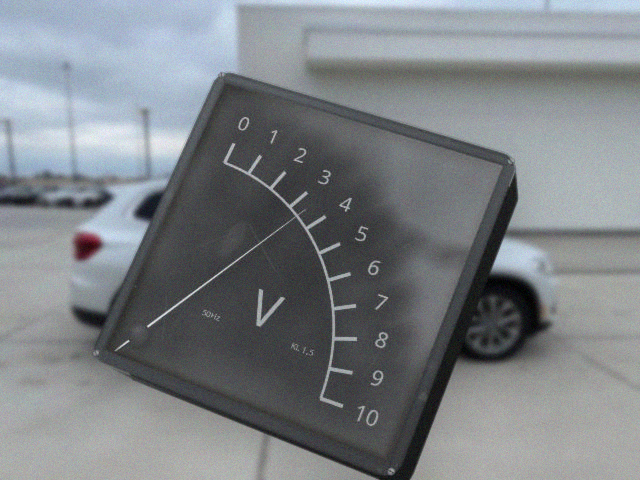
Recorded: 3.5 V
